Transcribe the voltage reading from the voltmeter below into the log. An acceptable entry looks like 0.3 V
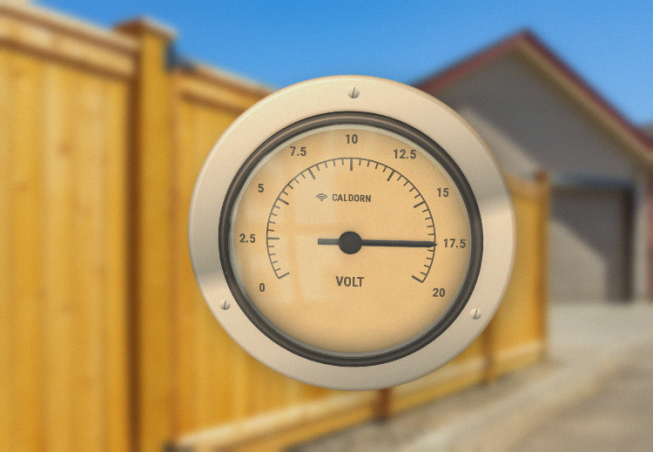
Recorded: 17.5 V
